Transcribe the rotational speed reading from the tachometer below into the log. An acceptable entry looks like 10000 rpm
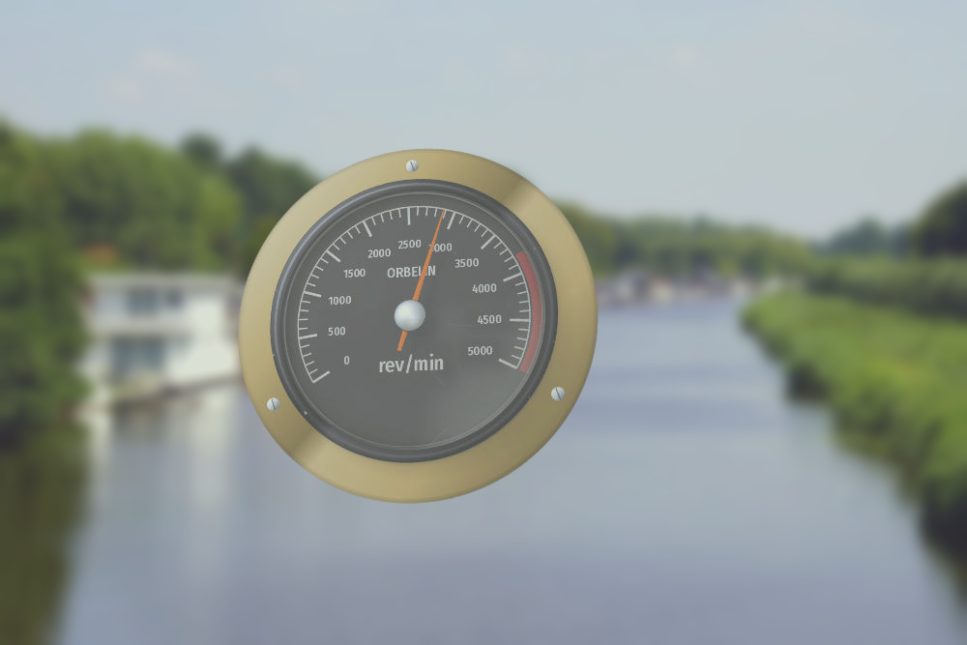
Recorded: 2900 rpm
